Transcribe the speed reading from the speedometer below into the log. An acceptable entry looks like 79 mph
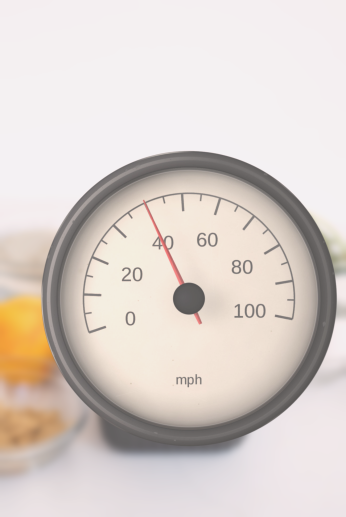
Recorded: 40 mph
